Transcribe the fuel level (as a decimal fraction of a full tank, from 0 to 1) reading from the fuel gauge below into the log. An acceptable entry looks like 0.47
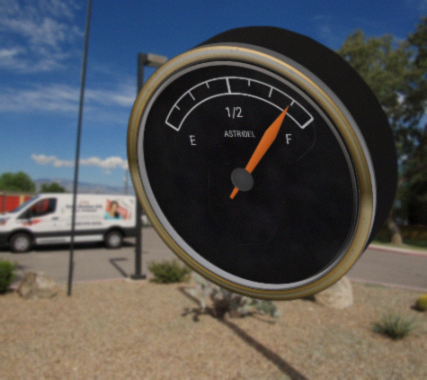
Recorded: 0.875
